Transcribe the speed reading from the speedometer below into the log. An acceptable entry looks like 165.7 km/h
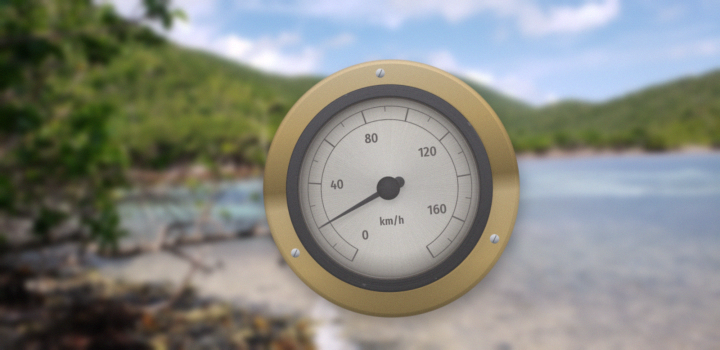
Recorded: 20 km/h
